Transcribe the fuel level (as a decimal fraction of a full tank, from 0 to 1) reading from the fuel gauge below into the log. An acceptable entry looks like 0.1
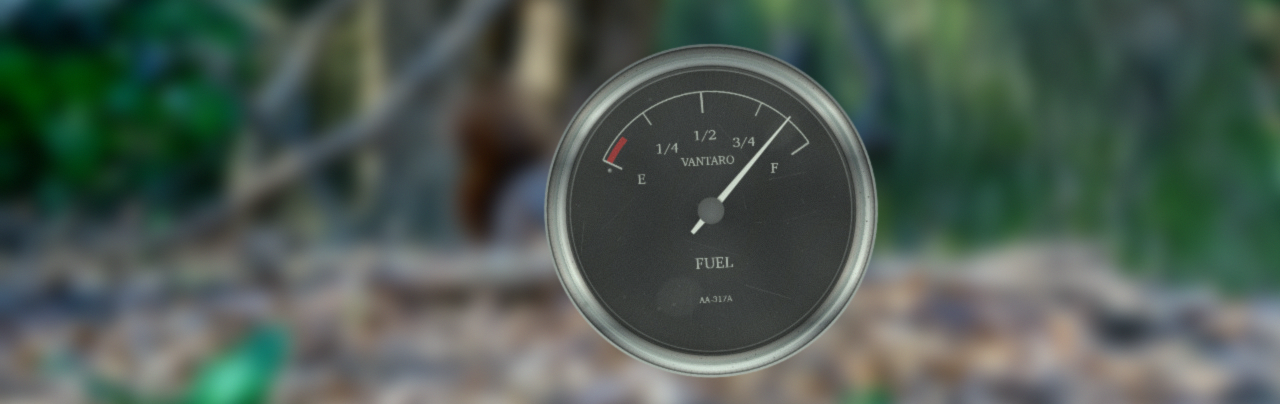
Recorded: 0.875
